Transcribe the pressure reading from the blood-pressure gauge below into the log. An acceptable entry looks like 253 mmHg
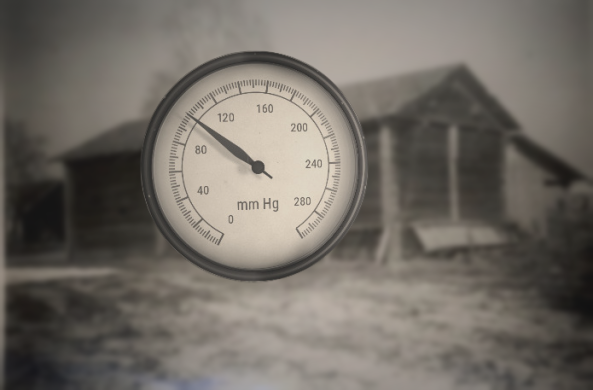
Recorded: 100 mmHg
